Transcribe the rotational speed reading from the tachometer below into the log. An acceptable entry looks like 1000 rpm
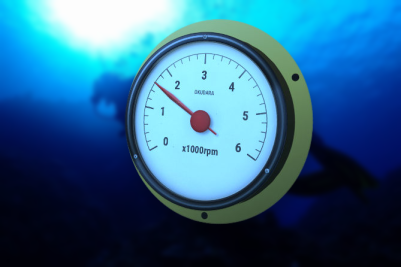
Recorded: 1600 rpm
